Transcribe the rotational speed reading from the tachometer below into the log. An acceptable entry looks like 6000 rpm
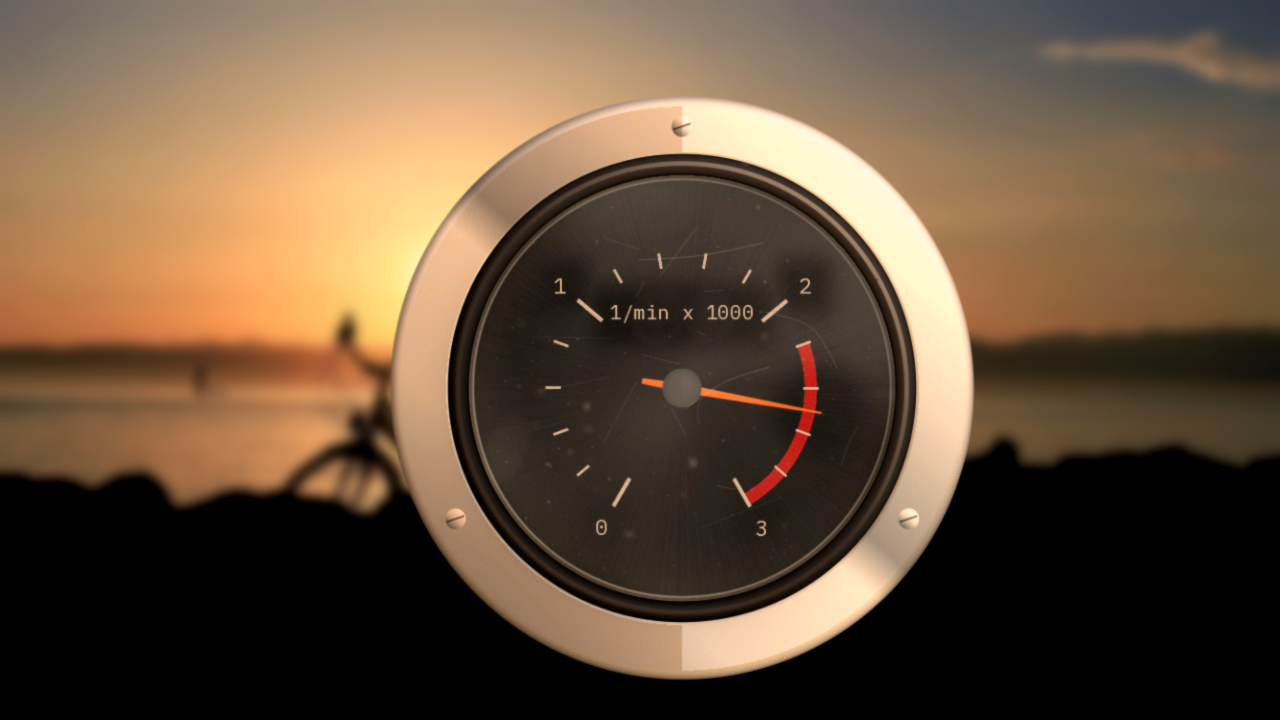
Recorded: 2500 rpm
